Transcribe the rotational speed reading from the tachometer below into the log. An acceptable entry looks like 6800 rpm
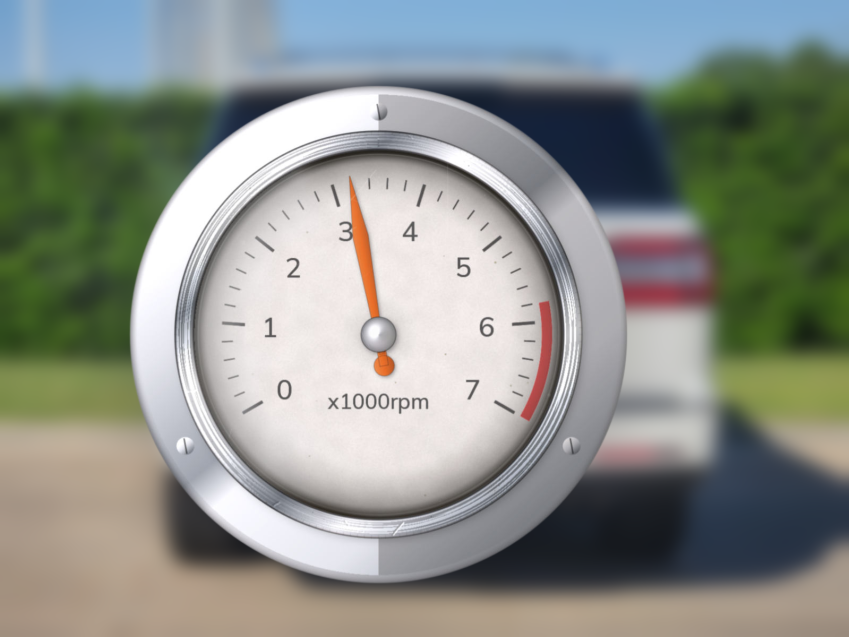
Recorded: 3200 rpm
